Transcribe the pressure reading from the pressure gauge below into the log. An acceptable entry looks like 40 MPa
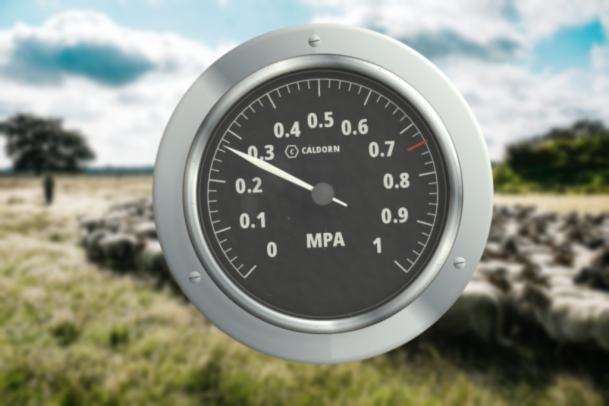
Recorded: 0.27 MPa
